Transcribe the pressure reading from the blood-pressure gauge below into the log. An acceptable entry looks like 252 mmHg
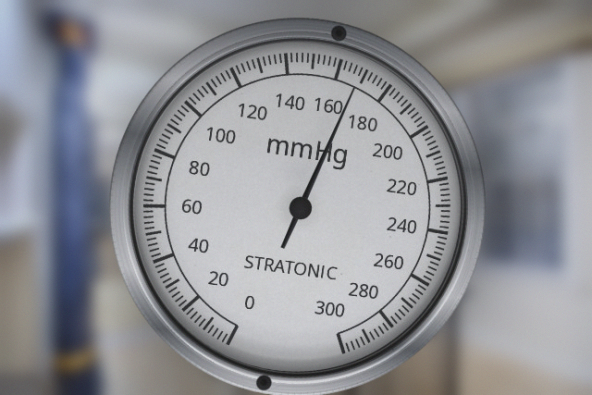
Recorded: 168 mmHg
